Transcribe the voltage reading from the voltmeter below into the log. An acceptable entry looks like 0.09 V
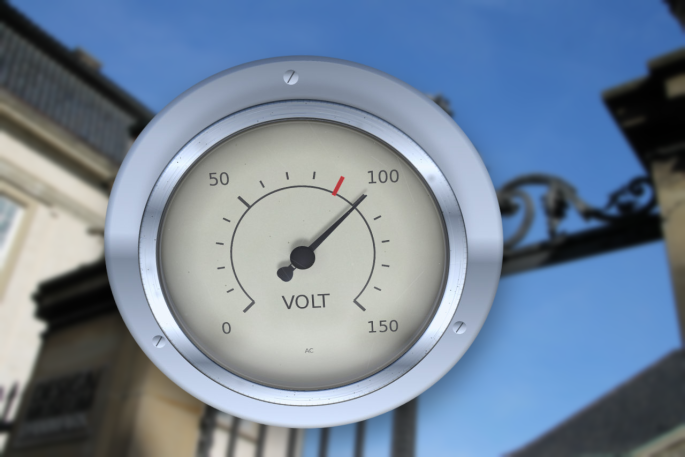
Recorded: 100 V
